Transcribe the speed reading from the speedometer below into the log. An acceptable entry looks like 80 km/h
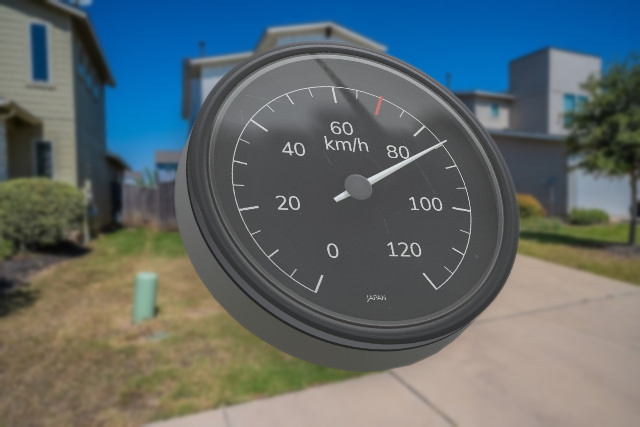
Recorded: 85 km/h
